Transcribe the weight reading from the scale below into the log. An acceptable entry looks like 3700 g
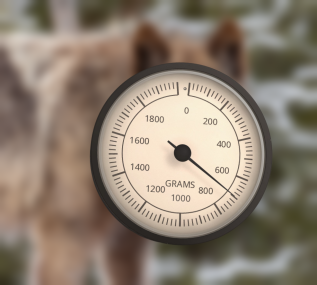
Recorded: 700 g
